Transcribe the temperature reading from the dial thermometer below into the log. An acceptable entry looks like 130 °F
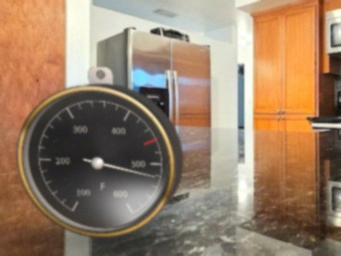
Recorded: 520 °F
